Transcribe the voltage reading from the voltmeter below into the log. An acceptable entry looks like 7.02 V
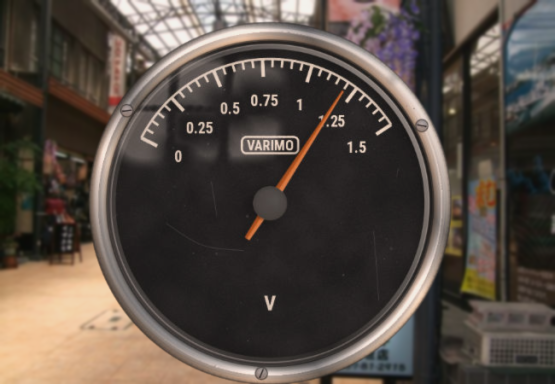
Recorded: 1.2 V
